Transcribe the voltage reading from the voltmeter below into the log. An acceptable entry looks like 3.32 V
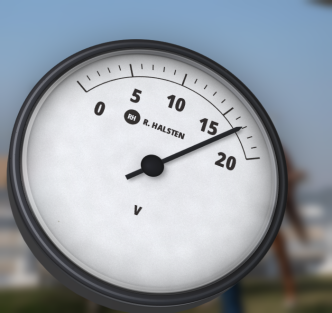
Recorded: 17 V
